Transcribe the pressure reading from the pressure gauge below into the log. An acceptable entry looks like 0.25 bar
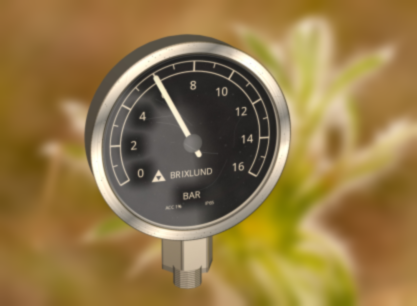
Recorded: 6 bar
